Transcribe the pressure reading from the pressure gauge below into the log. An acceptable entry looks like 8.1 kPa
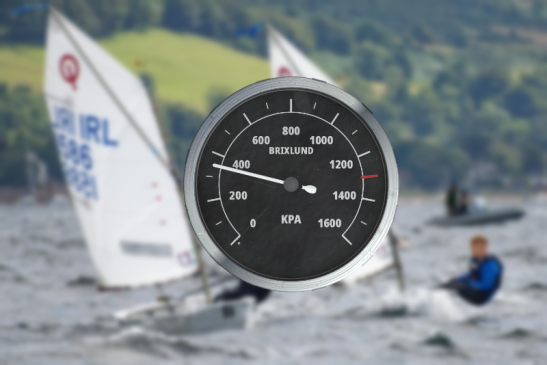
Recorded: 350 kPa
